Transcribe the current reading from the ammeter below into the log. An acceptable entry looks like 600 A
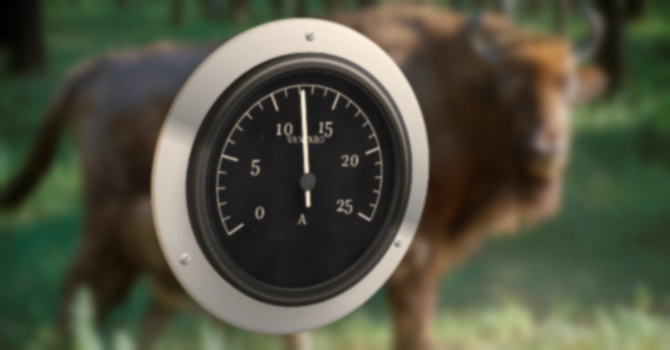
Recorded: 12 A
